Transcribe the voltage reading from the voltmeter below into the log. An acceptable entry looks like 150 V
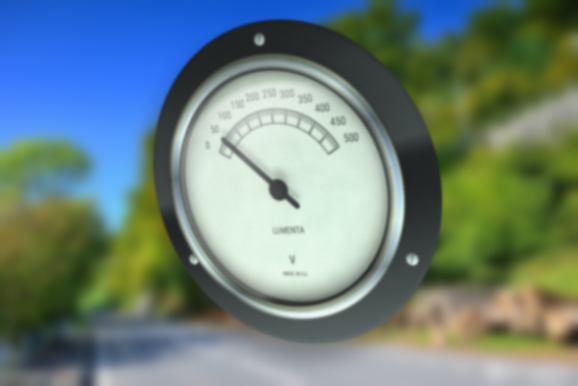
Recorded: 50 V
